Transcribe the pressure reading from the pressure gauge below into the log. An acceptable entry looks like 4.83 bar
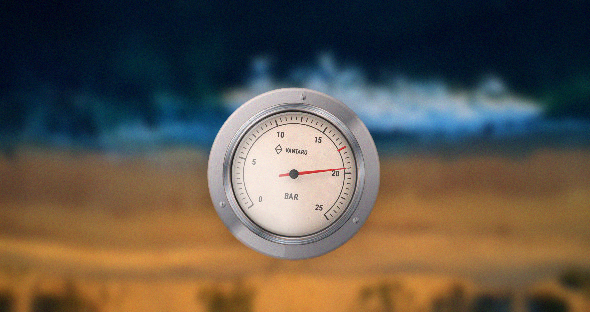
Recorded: 19.5 bar
